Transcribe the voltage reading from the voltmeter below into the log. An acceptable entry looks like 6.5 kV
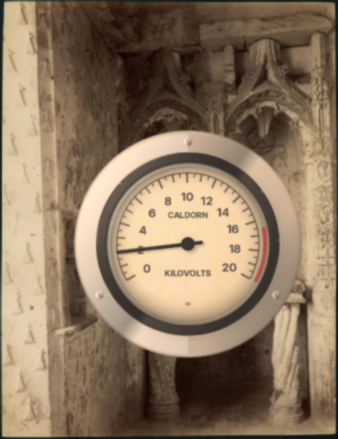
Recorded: 2 kV
